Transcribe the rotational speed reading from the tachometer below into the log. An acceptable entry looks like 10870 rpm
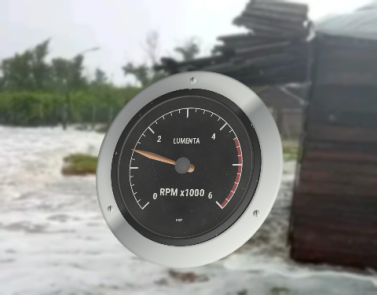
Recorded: 1400 rpm
